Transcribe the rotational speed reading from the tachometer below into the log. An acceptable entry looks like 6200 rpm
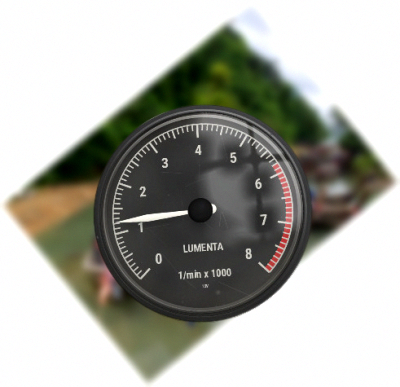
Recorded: 1200 rpm
